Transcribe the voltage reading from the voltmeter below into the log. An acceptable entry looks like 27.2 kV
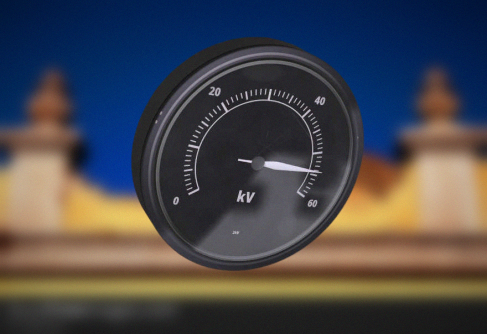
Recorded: 54 kV
